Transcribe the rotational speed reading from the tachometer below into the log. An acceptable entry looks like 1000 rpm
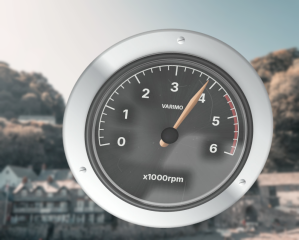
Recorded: 3800 rpm
